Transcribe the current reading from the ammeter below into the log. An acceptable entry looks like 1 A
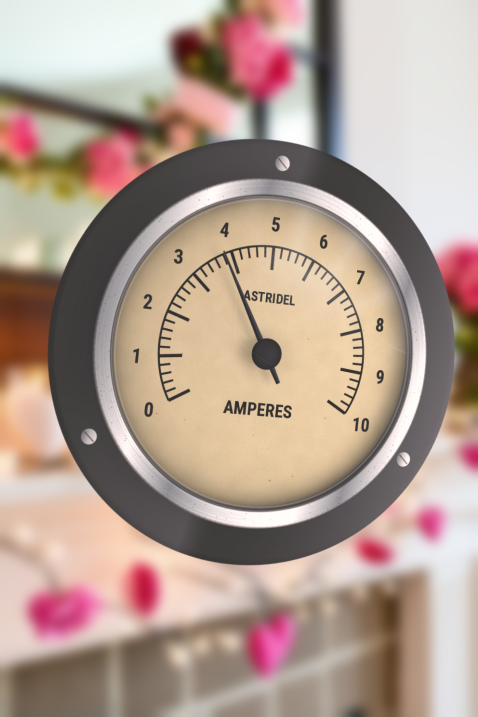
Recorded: 3.8 A
